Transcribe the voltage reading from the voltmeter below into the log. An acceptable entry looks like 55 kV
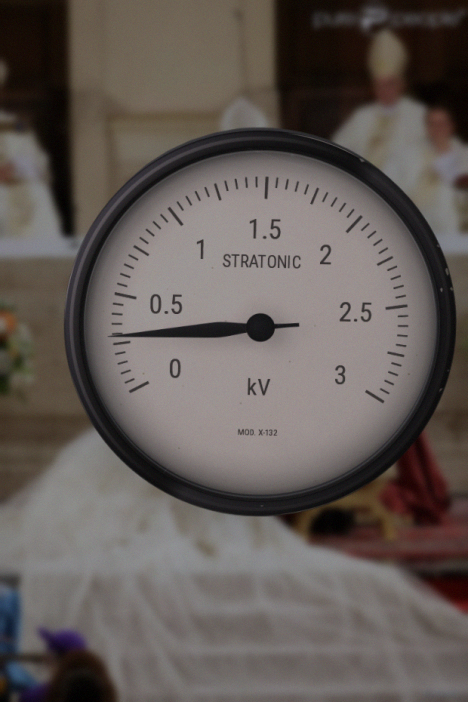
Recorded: 0.3 kV
